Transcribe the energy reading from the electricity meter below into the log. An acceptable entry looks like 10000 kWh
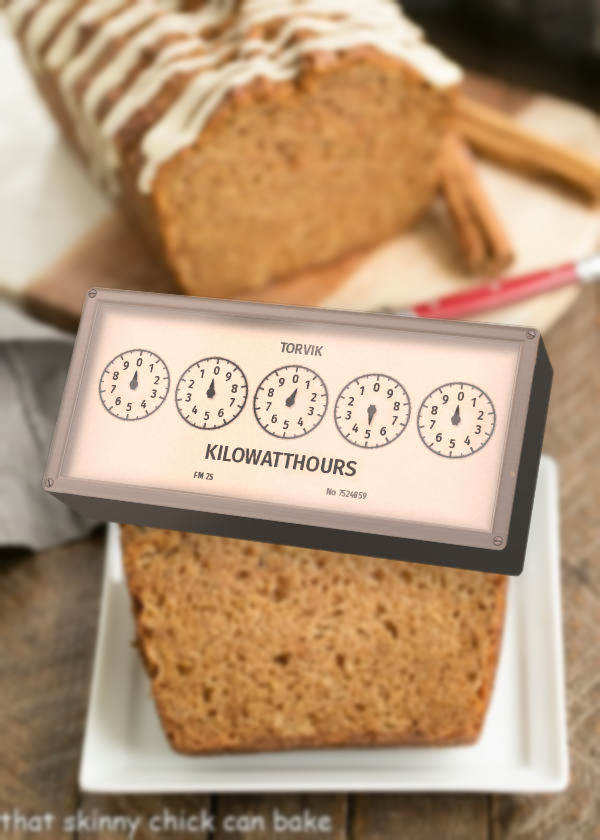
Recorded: 50 kWh
